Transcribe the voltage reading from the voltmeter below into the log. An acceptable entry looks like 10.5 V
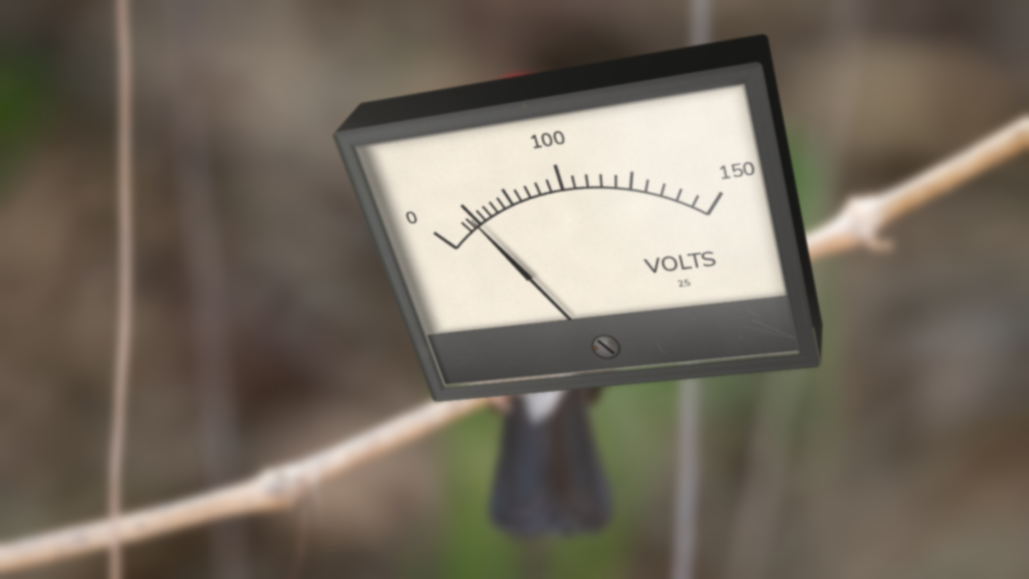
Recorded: 50 V
